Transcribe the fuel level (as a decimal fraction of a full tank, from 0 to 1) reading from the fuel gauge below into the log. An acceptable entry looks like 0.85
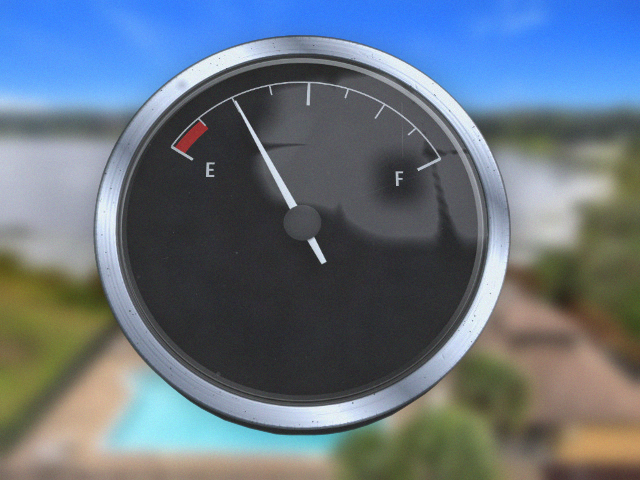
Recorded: 0.25
